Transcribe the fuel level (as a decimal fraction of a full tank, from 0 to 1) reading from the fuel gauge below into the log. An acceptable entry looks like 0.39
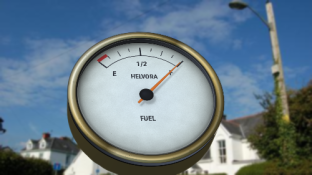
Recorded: 1
